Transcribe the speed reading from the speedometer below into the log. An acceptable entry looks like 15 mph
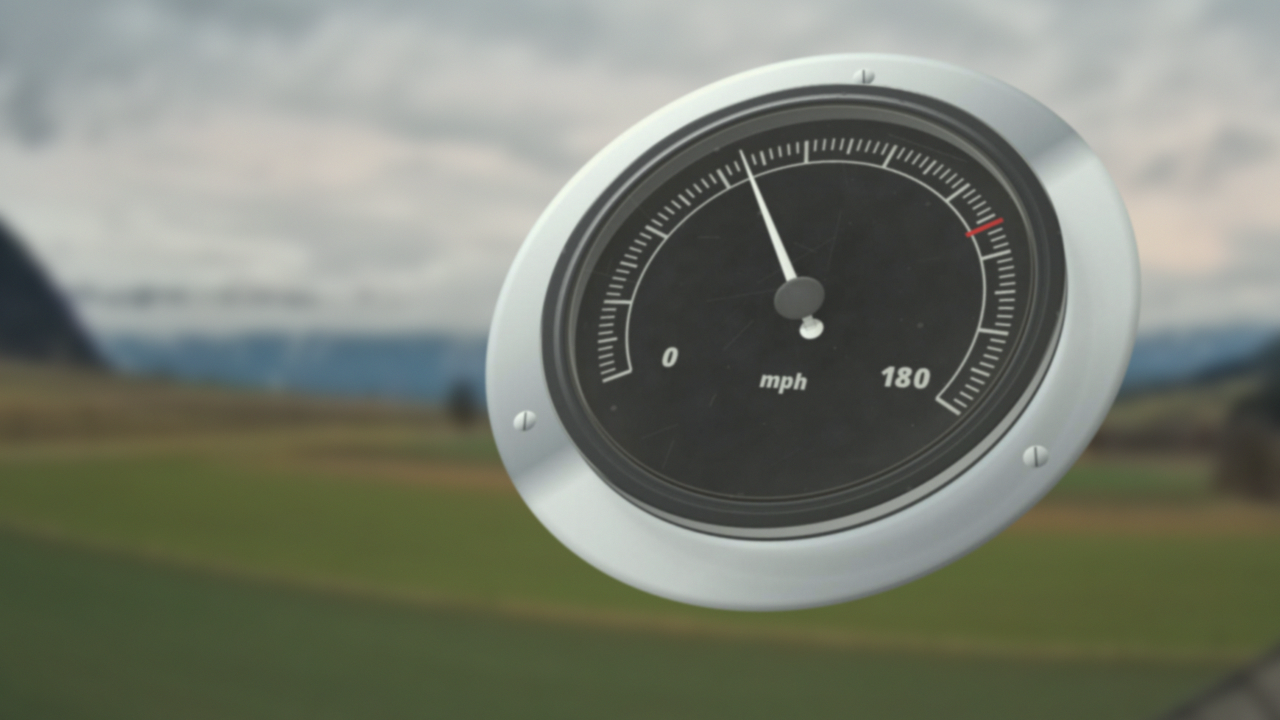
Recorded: 66 mph
